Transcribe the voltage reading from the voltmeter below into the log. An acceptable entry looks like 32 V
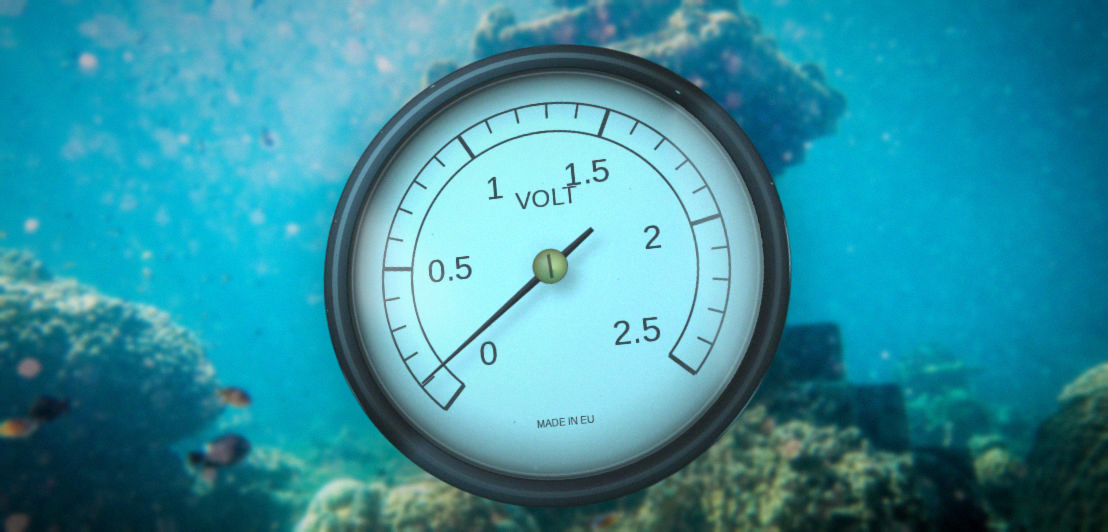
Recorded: 0.1 V
